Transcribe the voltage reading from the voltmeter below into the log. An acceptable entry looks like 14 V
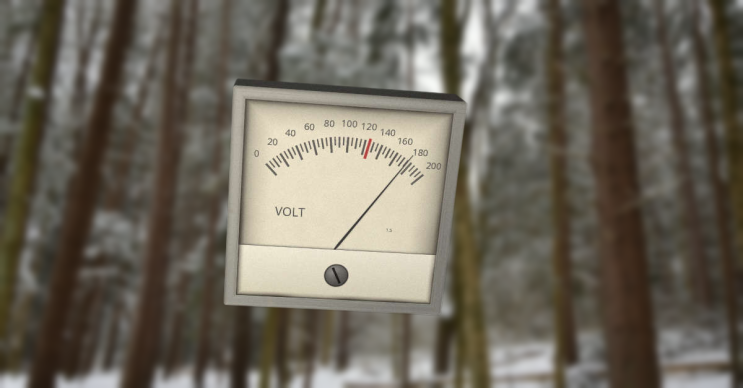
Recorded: 175 V
